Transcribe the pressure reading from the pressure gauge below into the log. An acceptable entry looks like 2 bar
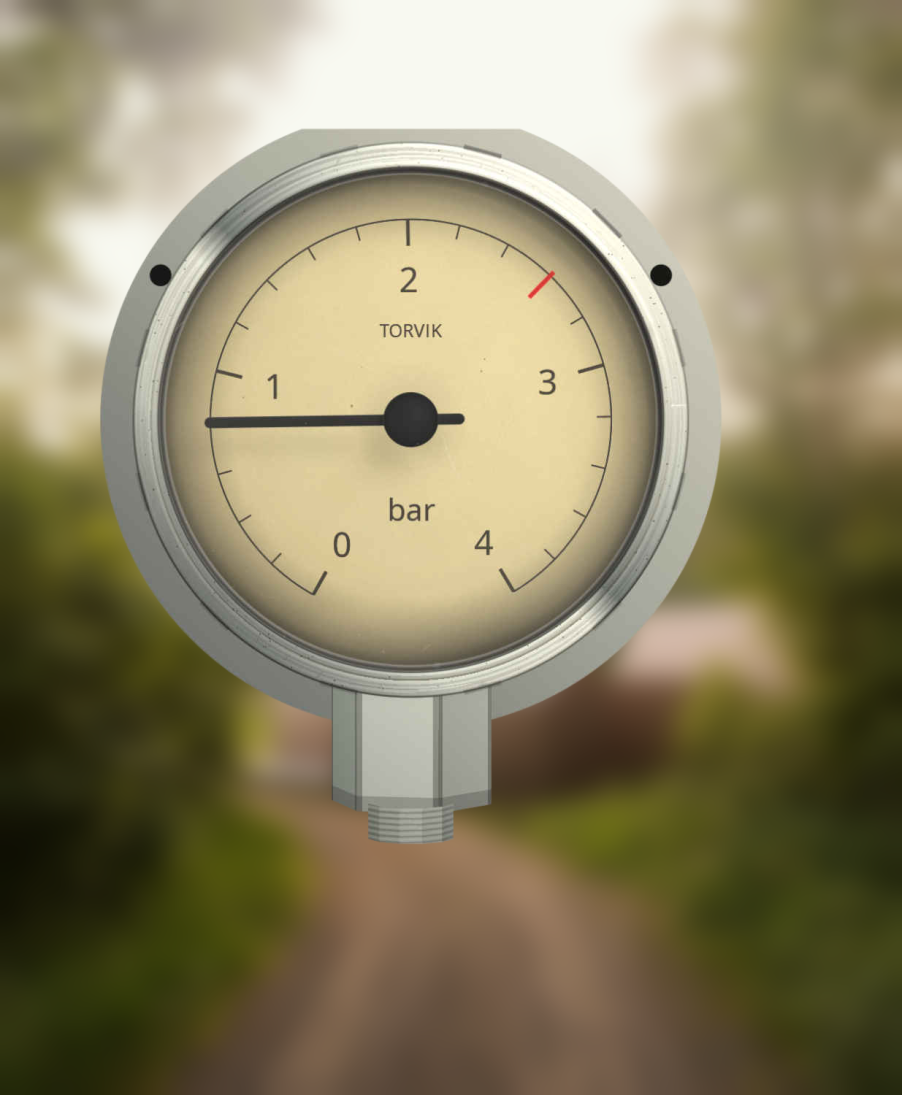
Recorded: 0.8 bar
